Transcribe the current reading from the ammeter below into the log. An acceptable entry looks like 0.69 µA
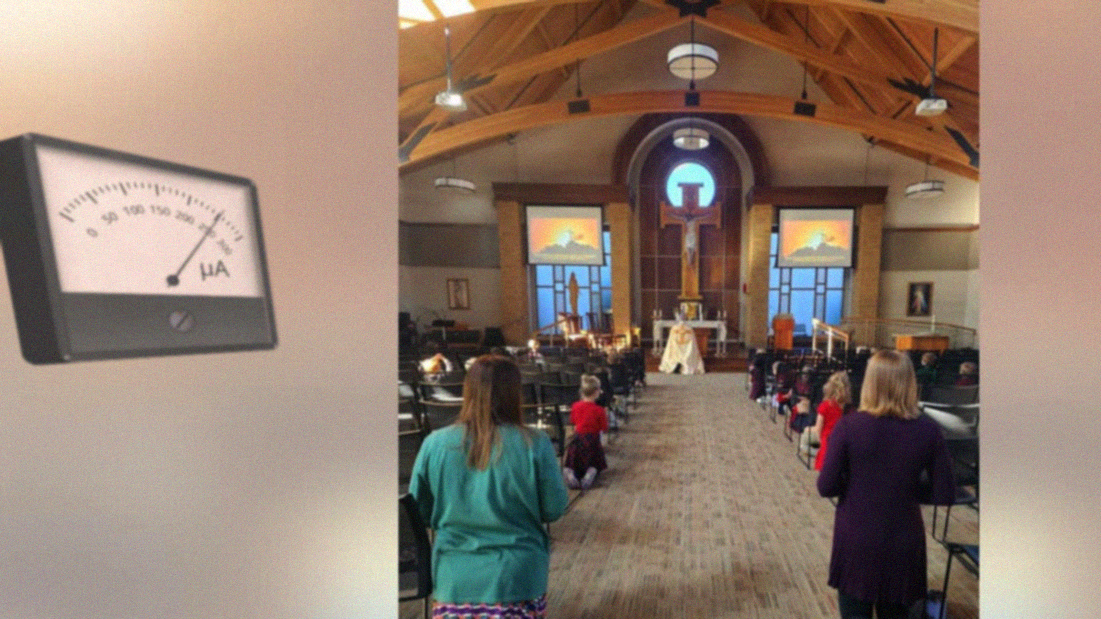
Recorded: 250 µA
